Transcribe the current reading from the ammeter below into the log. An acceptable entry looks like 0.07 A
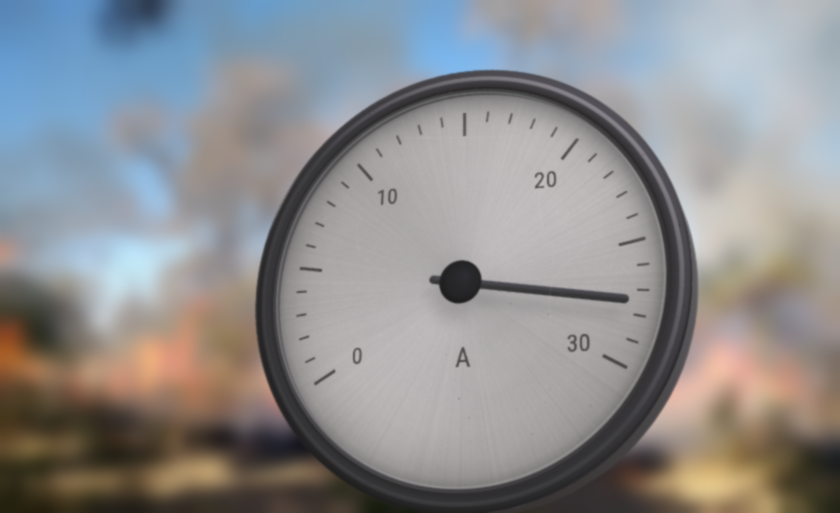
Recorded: 27.5 A
